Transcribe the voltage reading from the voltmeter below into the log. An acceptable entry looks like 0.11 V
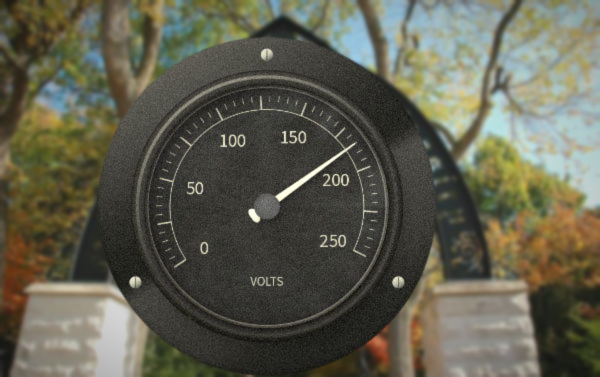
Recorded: 185 V
